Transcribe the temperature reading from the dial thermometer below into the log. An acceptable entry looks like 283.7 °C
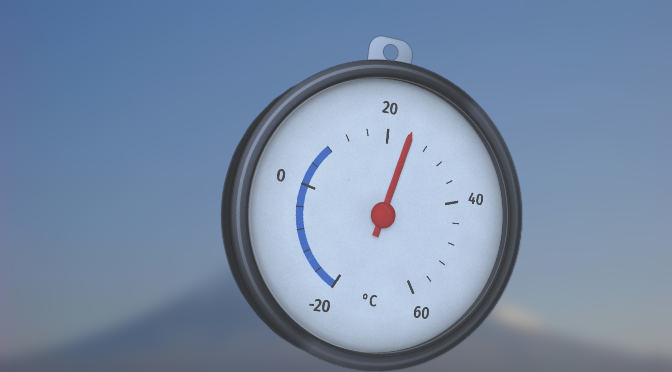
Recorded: 24 °C
